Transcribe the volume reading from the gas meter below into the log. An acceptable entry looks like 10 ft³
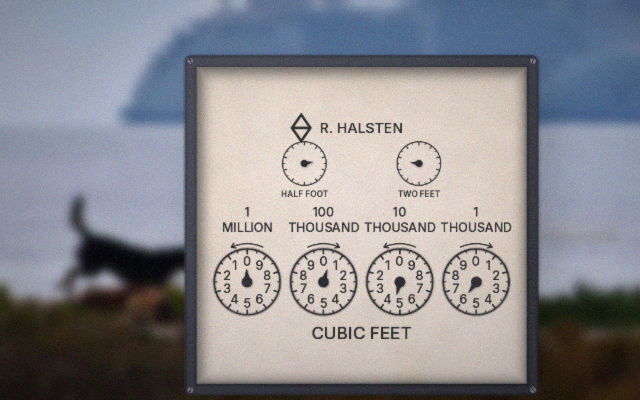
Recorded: 4600 ft³
